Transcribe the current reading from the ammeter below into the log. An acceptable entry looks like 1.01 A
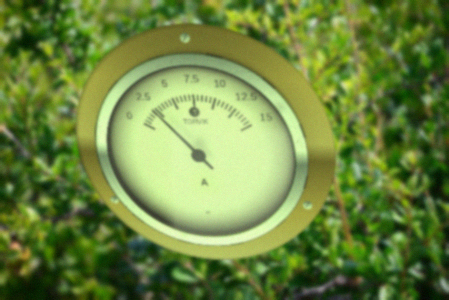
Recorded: 2.5 A
